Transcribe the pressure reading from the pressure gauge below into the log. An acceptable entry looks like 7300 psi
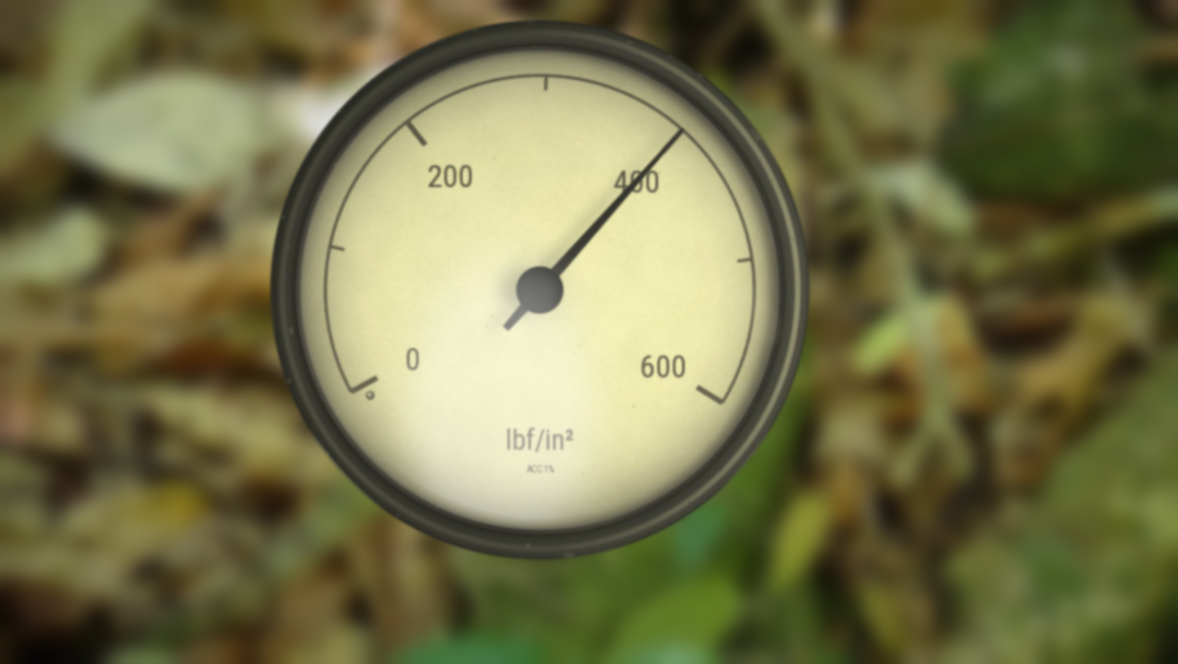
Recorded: 400 psi
